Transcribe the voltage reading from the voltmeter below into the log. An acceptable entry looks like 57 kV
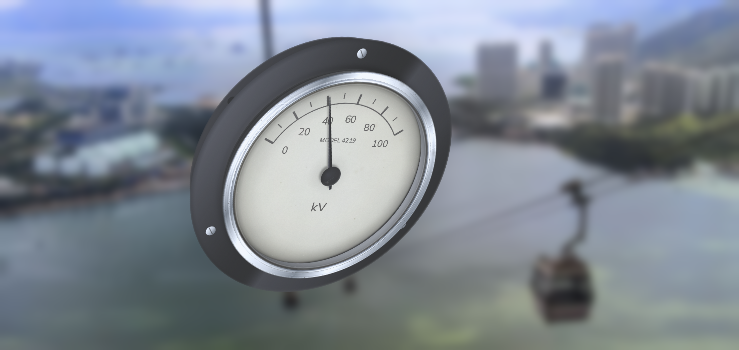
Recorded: 40 kV
